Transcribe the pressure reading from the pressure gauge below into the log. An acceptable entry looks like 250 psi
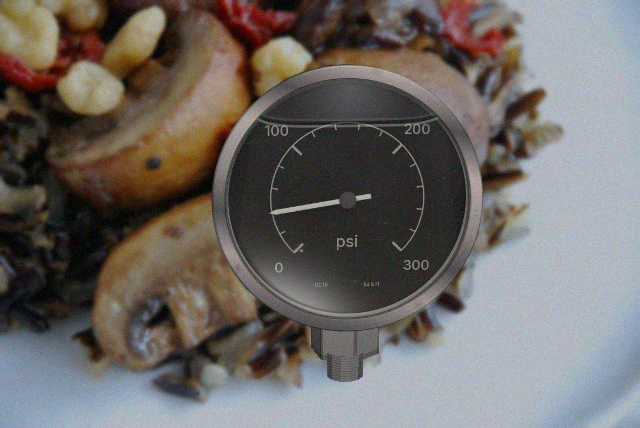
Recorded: 40 psi
